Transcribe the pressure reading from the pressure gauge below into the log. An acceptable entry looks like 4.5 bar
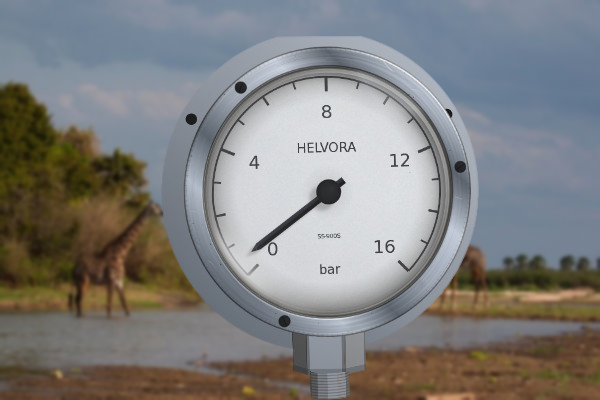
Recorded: 0.5 bar
